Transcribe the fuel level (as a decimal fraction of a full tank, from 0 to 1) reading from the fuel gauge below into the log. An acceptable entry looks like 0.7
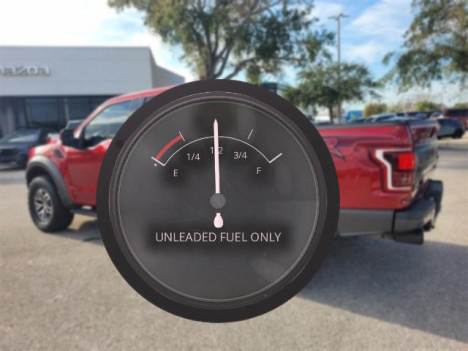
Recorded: 0.5
